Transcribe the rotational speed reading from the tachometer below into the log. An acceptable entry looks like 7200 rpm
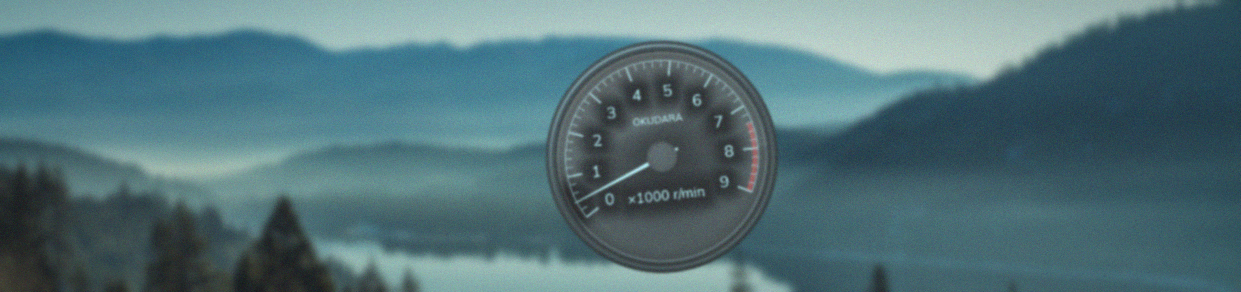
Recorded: 400 rpm
